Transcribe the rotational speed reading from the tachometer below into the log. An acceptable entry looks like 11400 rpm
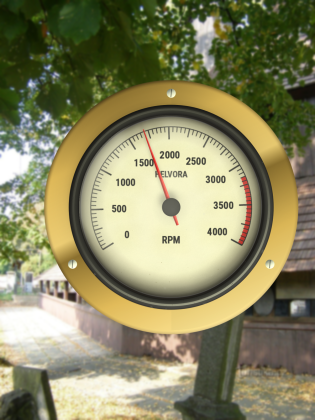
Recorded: 1700 rpm
